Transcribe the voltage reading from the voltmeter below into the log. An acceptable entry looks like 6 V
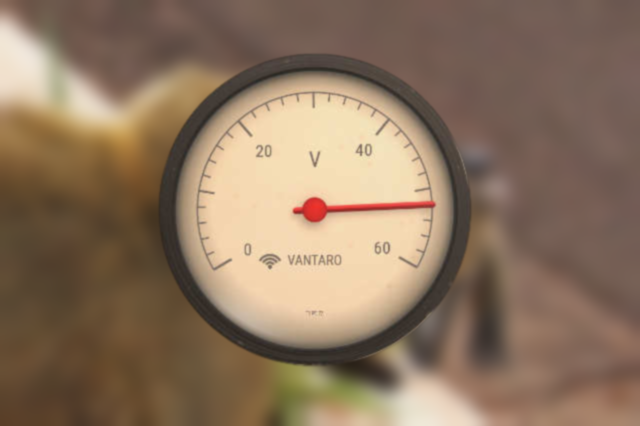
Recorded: 52 V
